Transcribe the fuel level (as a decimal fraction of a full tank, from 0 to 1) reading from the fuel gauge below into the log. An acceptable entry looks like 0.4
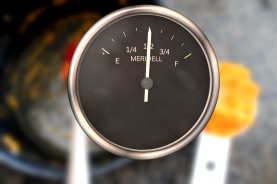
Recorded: 0.5
